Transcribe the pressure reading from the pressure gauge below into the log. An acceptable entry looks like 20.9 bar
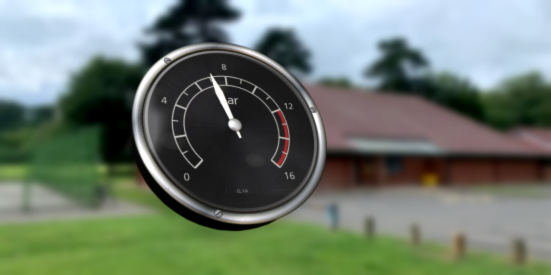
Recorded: 7 bar
